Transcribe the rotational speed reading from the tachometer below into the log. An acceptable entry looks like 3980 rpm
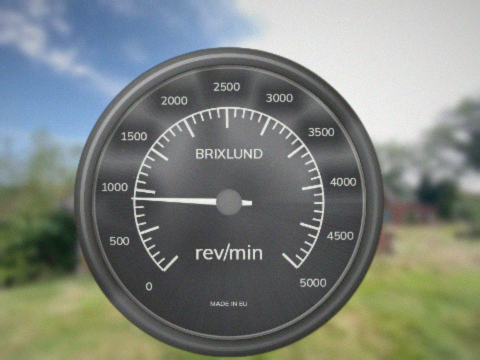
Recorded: 900 rpm
